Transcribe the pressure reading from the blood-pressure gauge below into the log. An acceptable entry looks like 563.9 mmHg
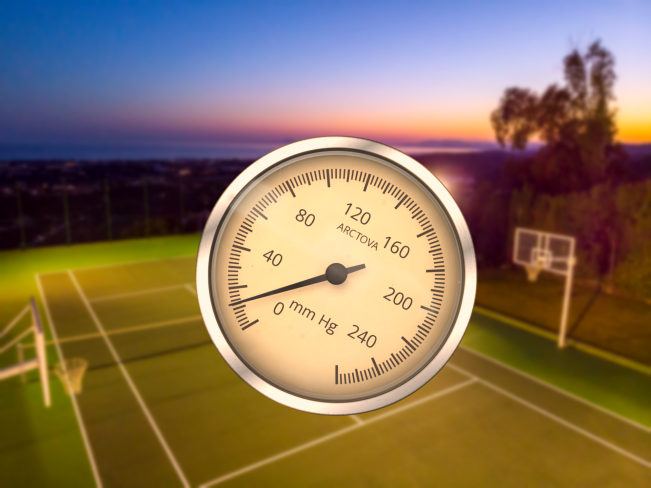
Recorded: 12 mmHg
